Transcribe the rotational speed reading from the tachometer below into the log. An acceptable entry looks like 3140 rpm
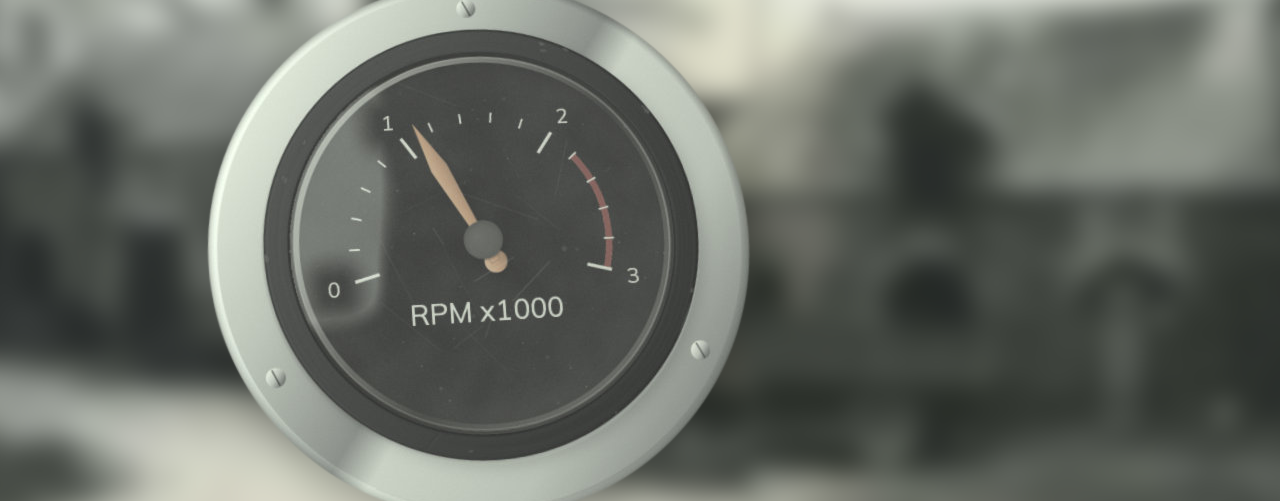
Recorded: 1100 rpm
